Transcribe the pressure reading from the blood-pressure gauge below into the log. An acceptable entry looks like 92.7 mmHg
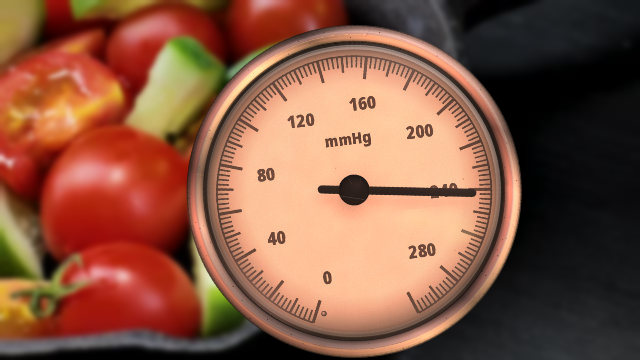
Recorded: 242 mmHg
